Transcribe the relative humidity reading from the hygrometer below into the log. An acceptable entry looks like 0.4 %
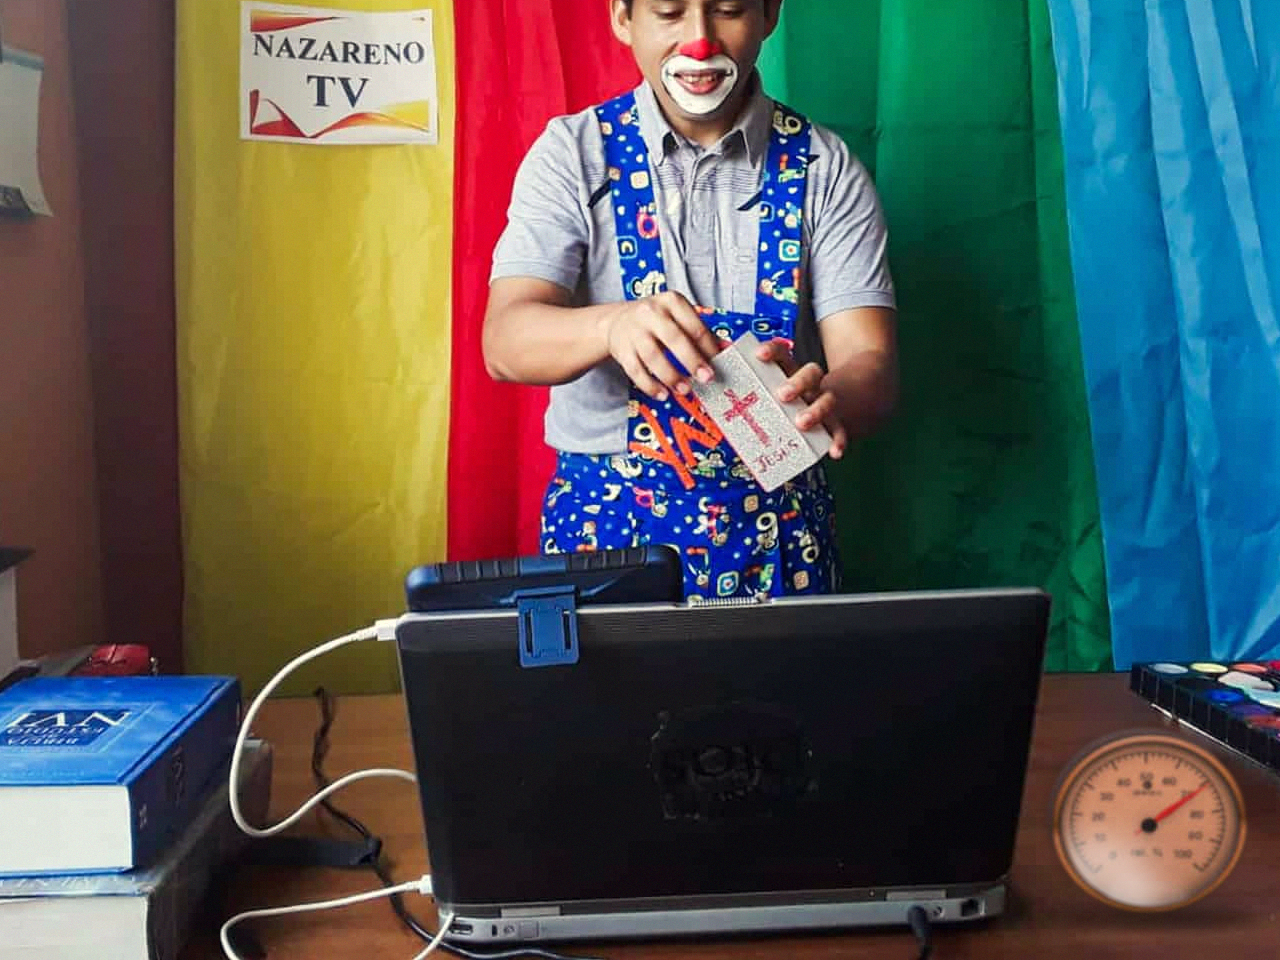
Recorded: 70 %
